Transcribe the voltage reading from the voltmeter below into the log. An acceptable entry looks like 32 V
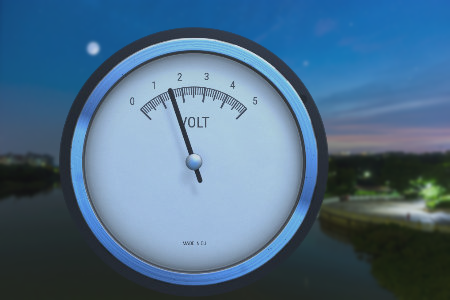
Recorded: 1.5 V
